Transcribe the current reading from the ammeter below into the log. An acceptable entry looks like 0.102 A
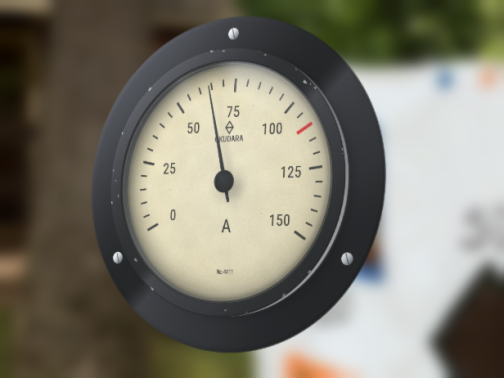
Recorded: 65 A
